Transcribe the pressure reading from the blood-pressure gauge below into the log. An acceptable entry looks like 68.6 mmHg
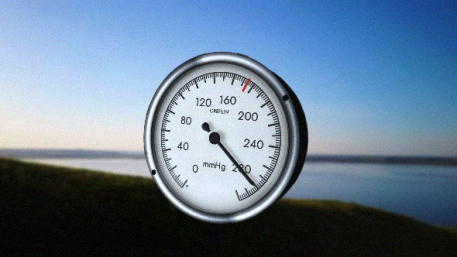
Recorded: 280 mmHg
